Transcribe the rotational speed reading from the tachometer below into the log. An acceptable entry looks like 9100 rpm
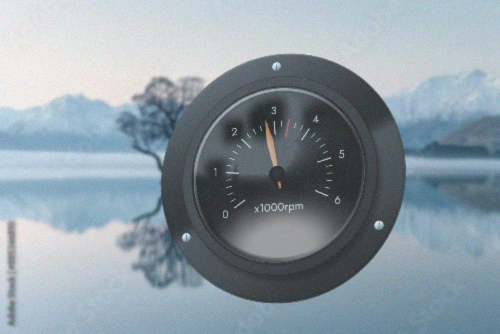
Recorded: 2800 rpm
